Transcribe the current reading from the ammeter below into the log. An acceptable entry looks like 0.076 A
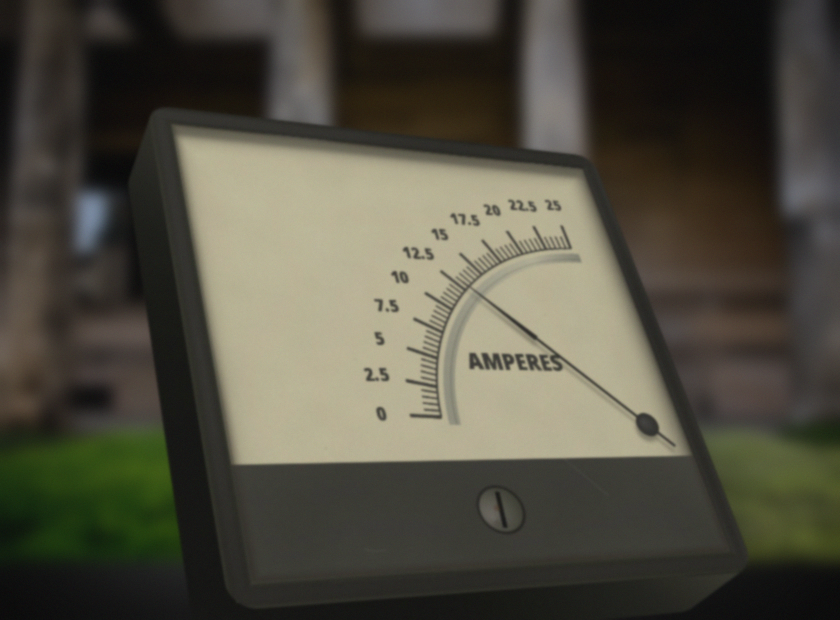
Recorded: 12.5 A
